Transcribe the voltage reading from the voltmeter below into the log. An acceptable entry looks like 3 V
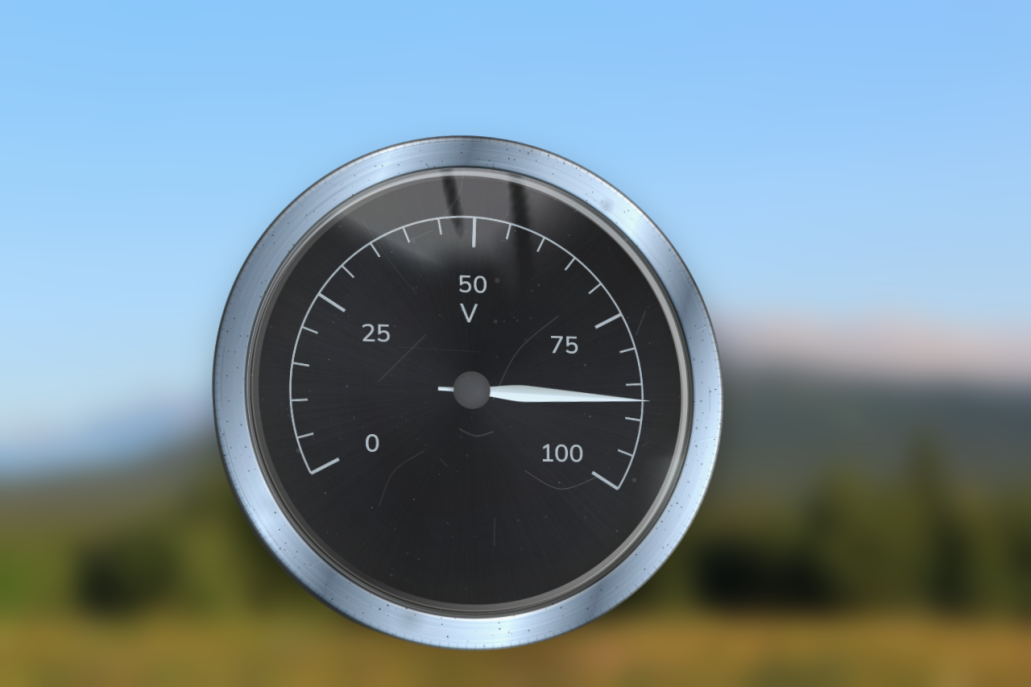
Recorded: 87.5 V
